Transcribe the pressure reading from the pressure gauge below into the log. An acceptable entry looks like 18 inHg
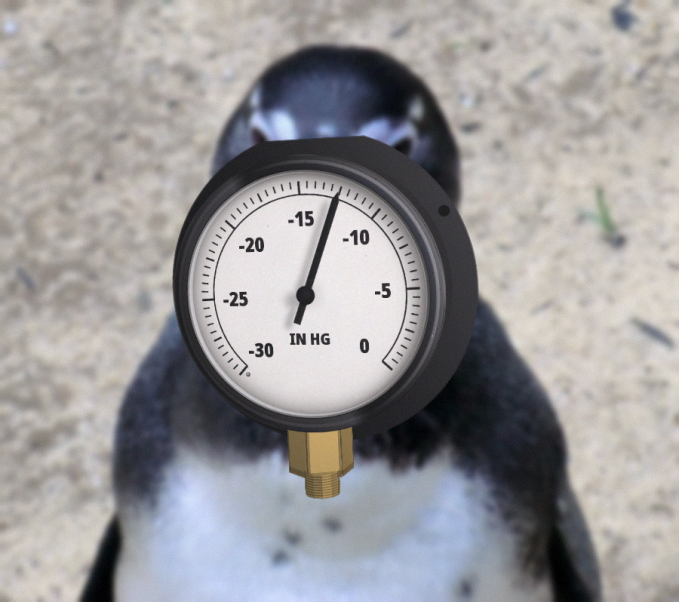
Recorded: -12.5 inHg
